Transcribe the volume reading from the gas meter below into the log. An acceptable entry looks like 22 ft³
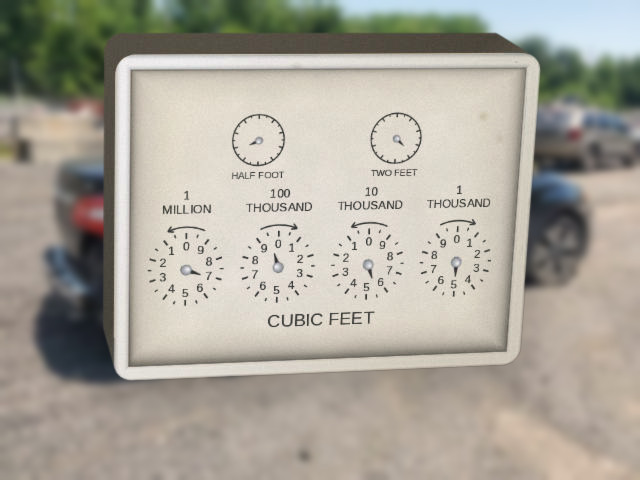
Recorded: 695500 ft³
